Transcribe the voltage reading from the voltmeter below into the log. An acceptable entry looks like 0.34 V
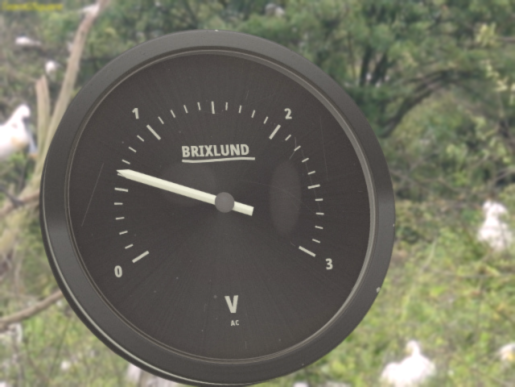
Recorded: 0.6 V
